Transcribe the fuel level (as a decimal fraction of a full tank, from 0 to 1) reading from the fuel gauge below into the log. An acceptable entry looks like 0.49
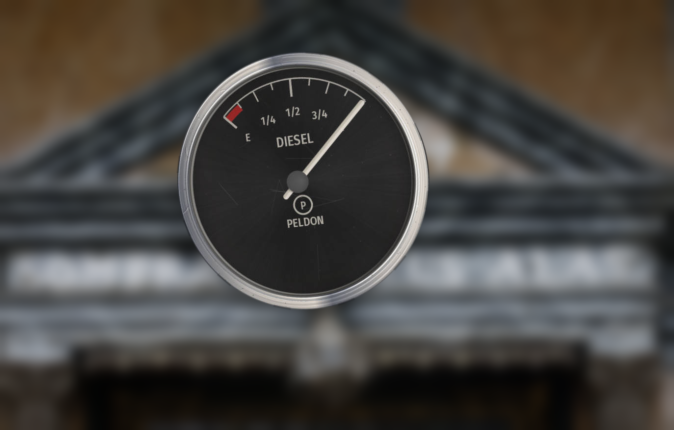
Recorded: 1
